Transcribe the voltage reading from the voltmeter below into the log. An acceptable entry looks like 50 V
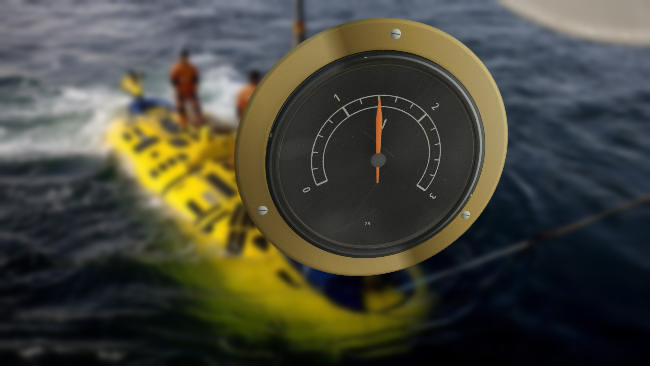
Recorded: 1.4 V
